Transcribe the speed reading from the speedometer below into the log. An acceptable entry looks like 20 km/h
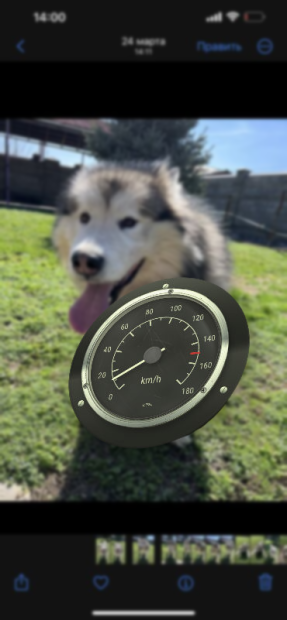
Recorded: 10 km/h
